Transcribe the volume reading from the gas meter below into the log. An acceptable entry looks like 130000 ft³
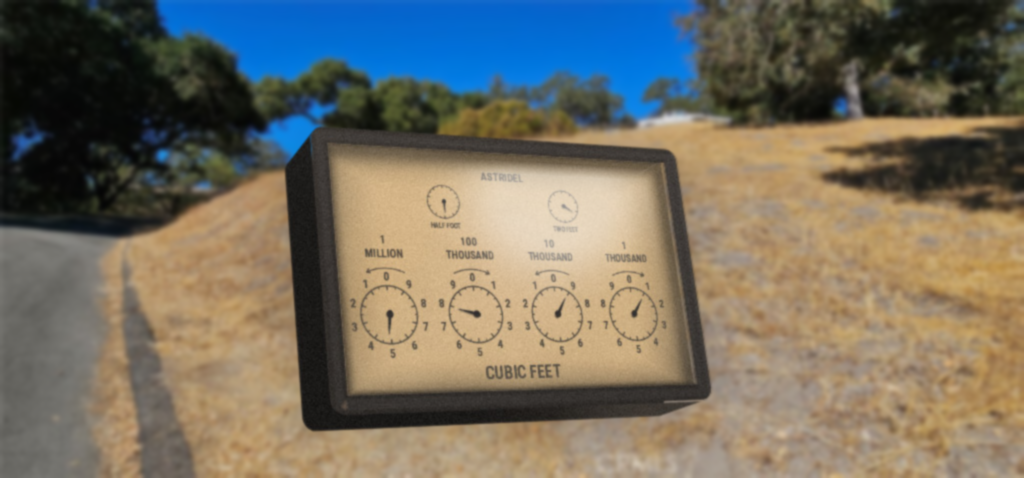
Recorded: 479100 ft³
